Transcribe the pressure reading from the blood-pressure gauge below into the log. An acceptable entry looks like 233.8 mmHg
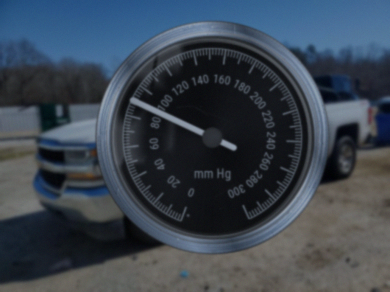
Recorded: 90 mmHg
